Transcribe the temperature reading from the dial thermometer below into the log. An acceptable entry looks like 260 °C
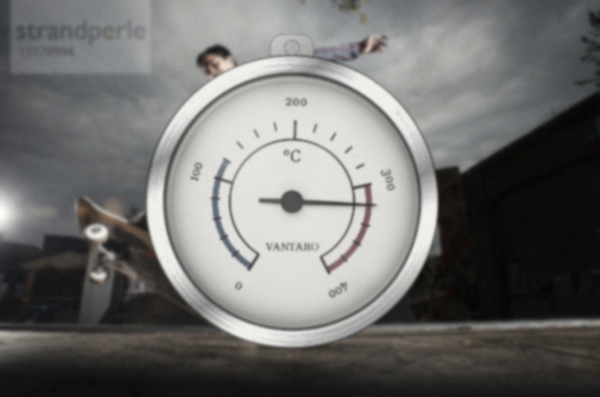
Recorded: 320 °C
